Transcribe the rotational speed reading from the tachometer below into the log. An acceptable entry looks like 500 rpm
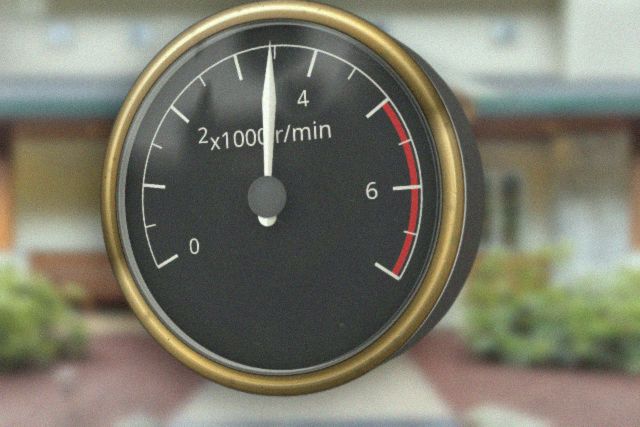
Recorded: 3500 rpm
